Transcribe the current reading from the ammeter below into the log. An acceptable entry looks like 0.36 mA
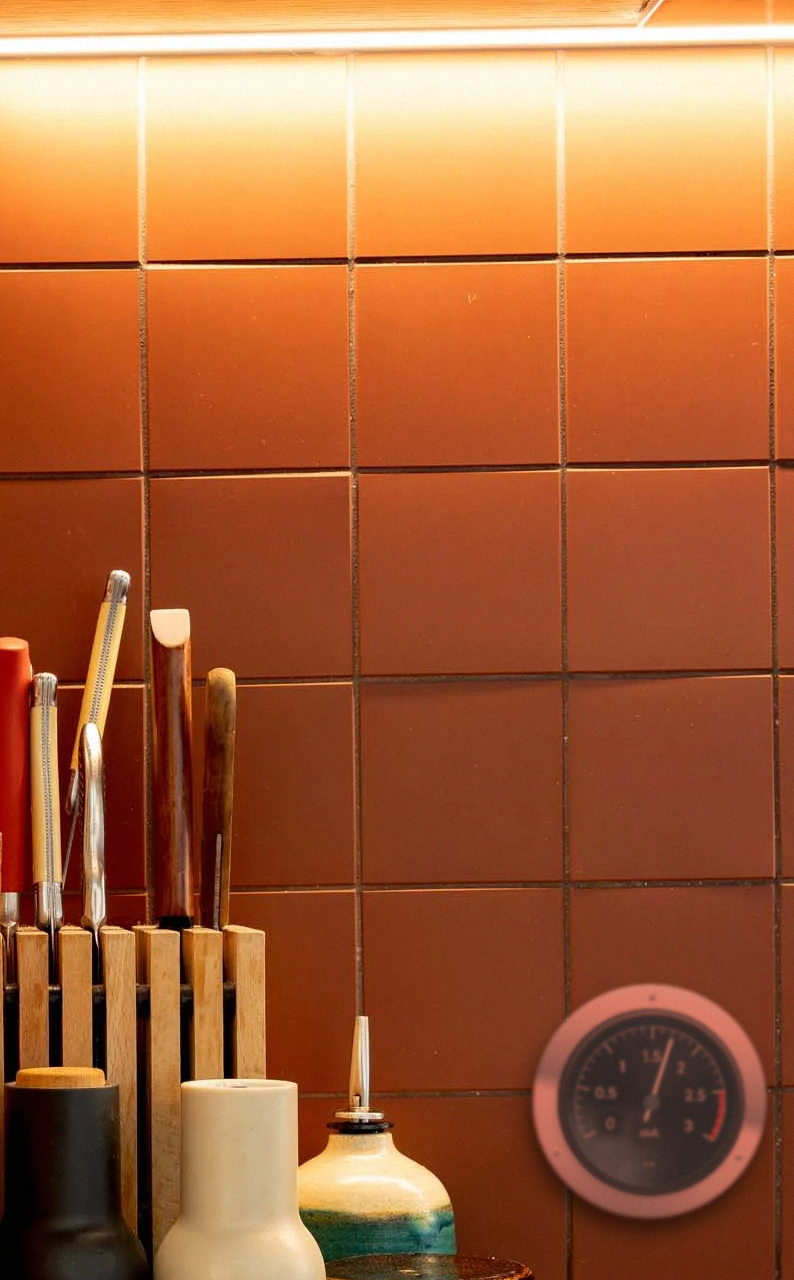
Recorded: 1.7 mA
